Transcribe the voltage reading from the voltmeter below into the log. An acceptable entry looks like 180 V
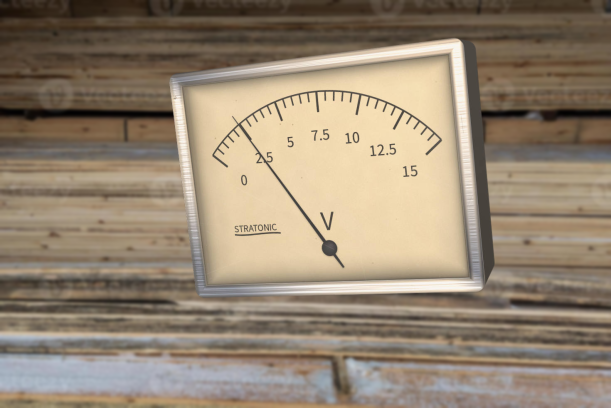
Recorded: 2.5 V
